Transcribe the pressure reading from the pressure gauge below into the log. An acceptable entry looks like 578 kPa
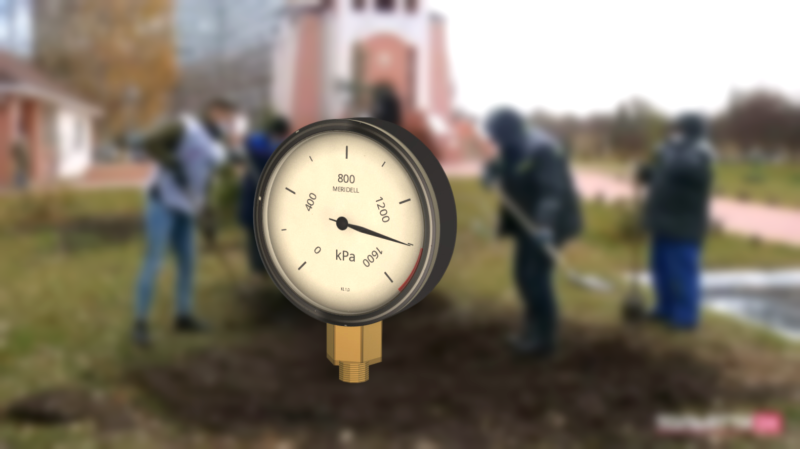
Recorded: 1400 kPa
